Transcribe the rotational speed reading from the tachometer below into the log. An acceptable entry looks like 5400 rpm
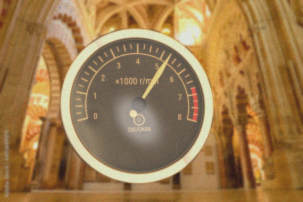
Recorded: 5250 rpm
